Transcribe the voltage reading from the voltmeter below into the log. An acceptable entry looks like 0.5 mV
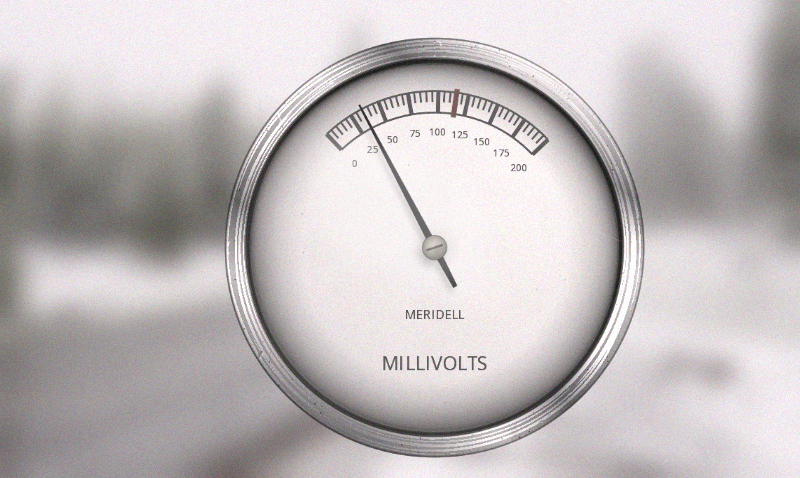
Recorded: 35 mV
